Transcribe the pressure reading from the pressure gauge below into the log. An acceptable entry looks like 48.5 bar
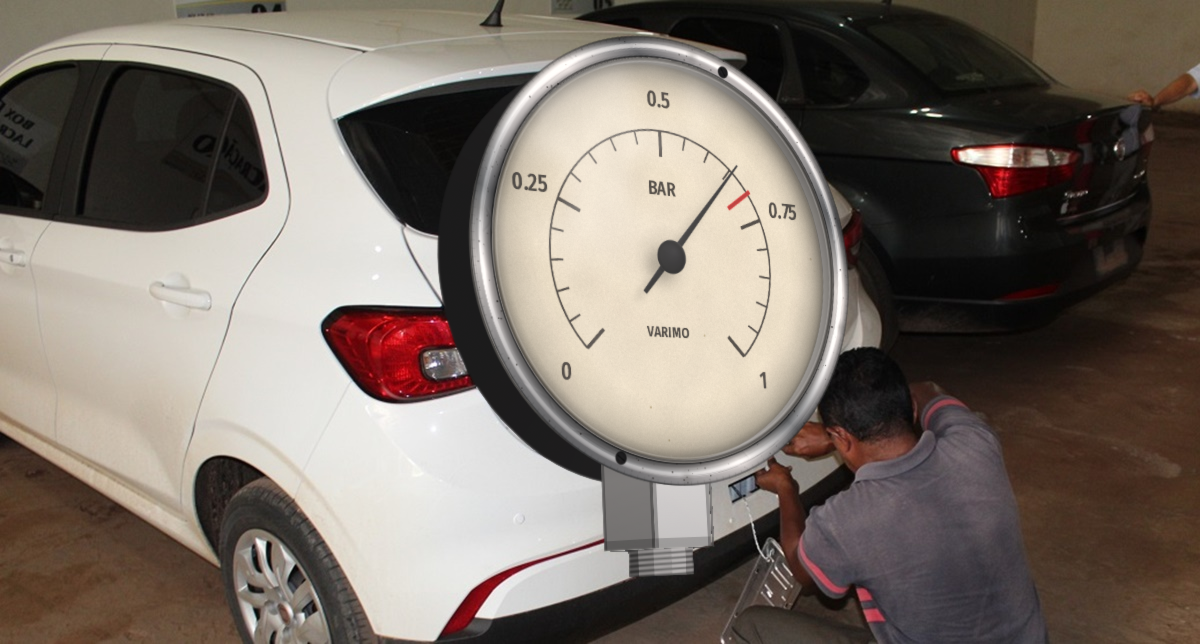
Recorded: 0.65 bar
